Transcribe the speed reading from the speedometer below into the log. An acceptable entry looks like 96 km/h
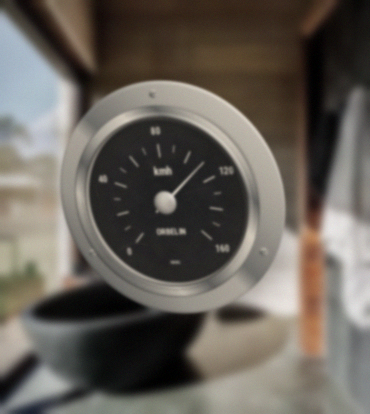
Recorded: 110 km/h
